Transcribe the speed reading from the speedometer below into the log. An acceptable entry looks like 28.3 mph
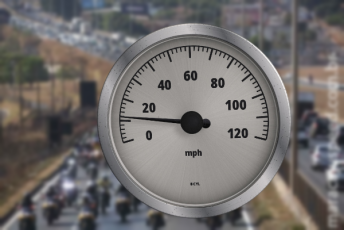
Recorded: 12 mph
